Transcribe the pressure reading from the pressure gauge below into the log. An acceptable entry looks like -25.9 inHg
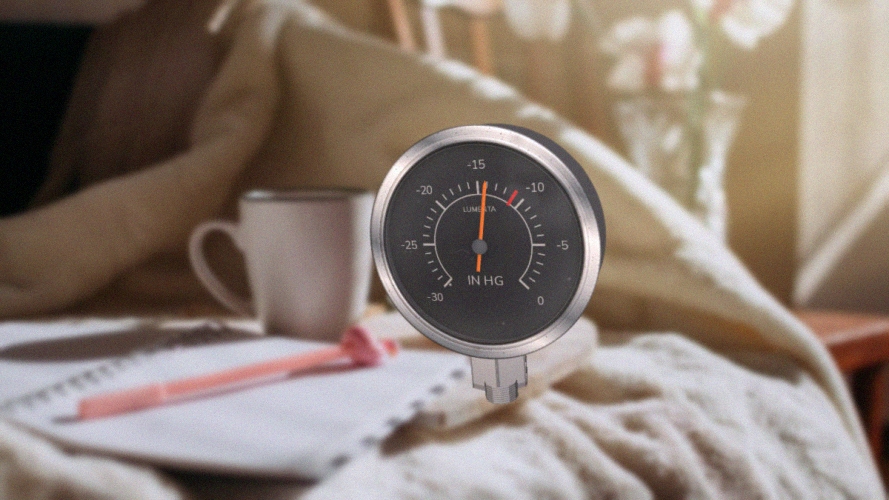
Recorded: -14 inHg
